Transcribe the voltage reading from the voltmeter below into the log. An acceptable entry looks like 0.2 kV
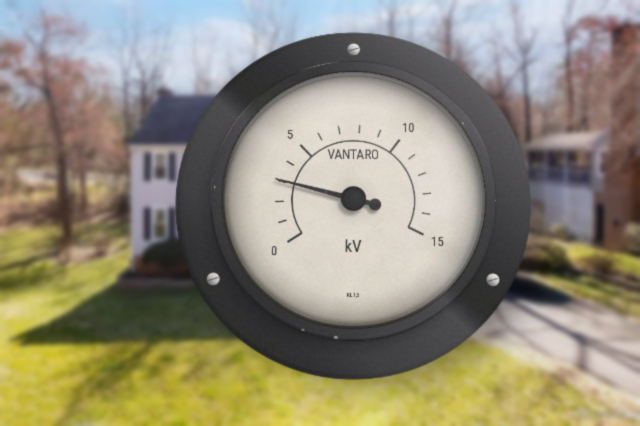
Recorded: 3 kV
